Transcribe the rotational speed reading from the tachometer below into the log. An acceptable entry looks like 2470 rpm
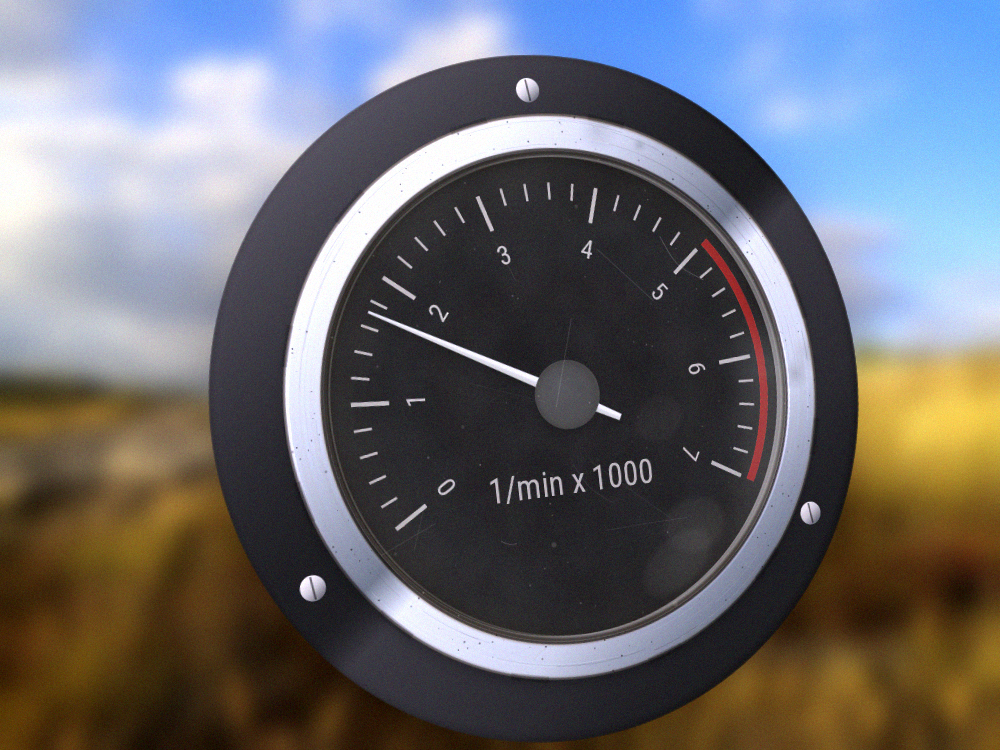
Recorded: 1700 rpm
